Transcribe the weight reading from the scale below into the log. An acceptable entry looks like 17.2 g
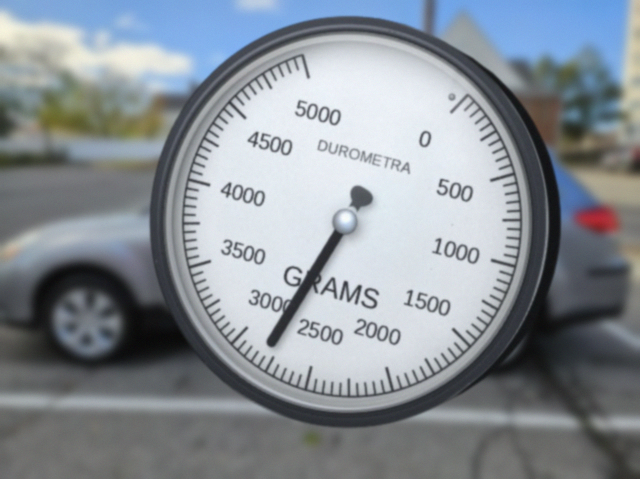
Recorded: 2800 g
